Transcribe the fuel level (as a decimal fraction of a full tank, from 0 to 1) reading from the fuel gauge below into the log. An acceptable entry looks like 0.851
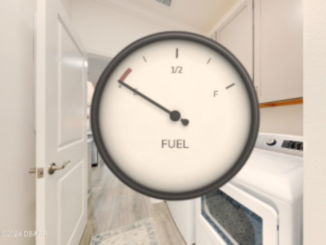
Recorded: 0
